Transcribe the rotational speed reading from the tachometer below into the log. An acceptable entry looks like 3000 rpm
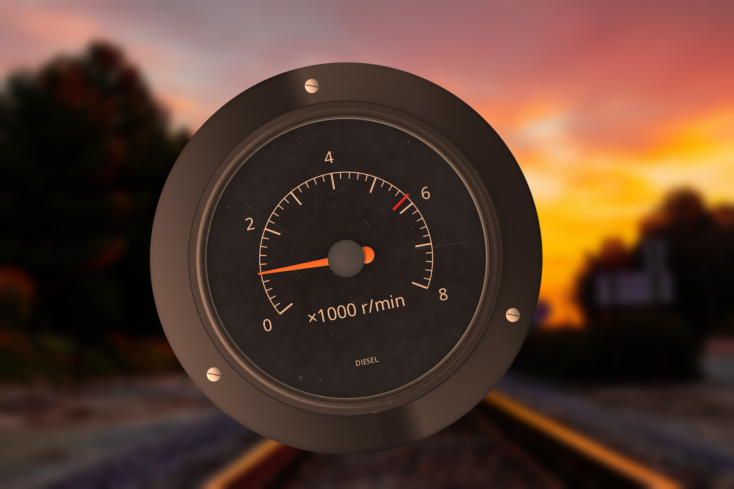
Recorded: 1000 rpm
